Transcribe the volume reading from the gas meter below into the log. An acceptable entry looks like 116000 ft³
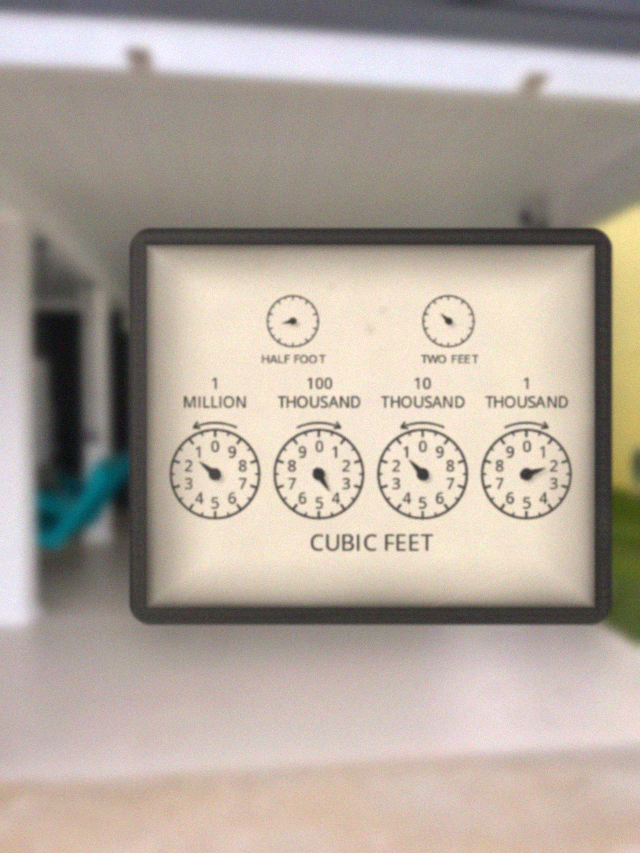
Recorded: 141200 ft³
